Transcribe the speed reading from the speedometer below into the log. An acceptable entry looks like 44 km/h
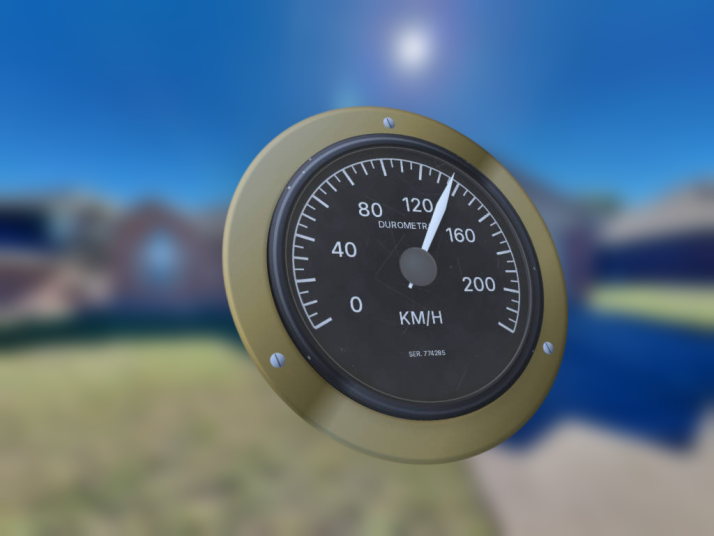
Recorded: 135 km/h
